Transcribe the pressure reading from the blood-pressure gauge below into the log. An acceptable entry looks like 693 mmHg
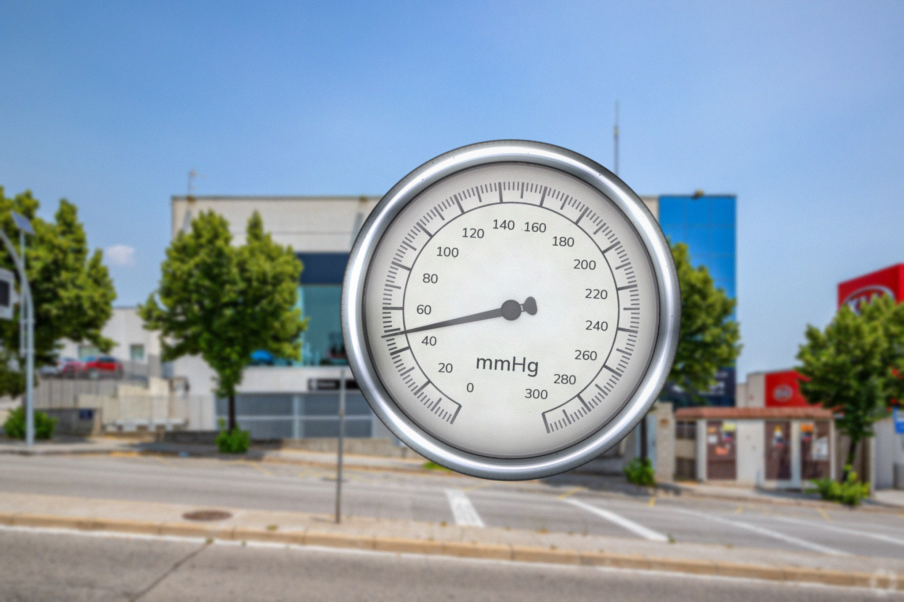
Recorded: 48 mmHg
